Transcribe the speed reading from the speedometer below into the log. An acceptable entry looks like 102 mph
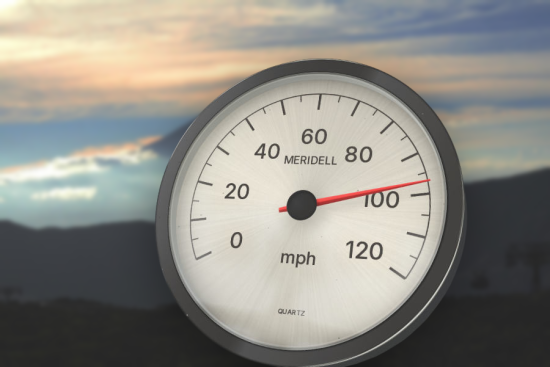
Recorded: 97.5 mph
